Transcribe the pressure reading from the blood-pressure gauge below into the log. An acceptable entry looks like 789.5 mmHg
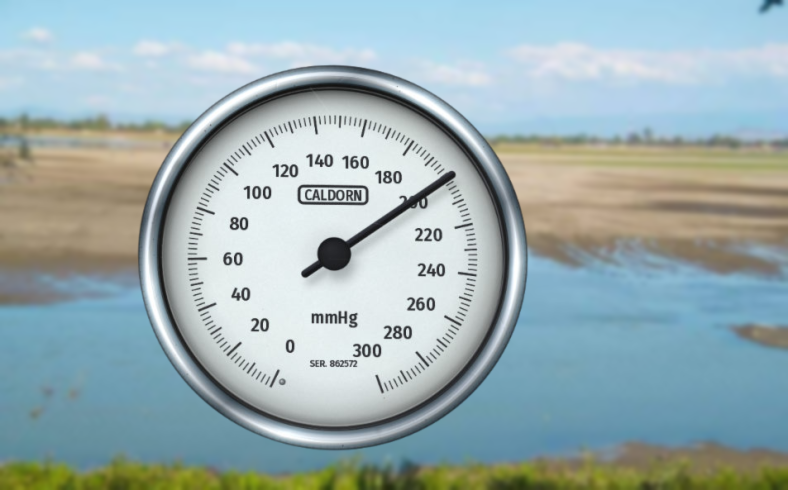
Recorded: 200 mmHg
